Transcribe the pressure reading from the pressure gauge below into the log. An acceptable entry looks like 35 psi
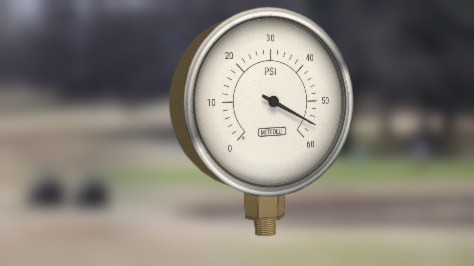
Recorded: 56 psi
